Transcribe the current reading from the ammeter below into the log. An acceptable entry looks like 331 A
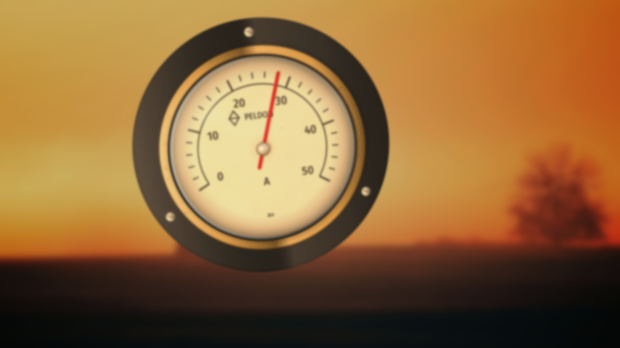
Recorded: 28 A
